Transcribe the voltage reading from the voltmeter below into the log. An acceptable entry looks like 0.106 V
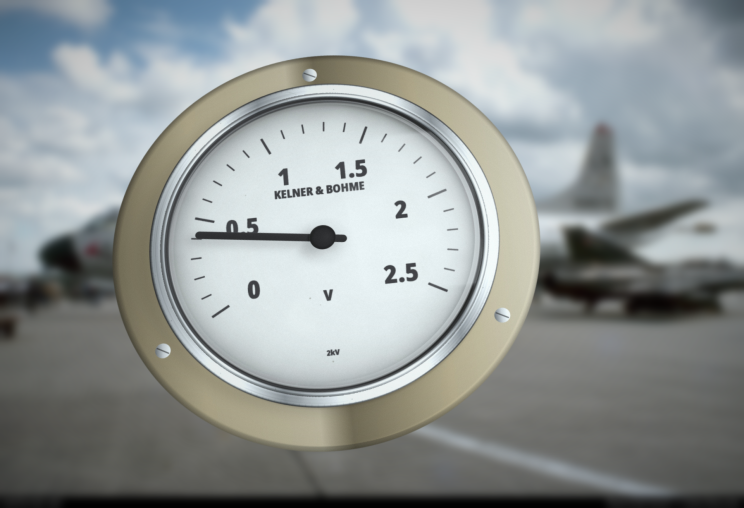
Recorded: 0.4 V
